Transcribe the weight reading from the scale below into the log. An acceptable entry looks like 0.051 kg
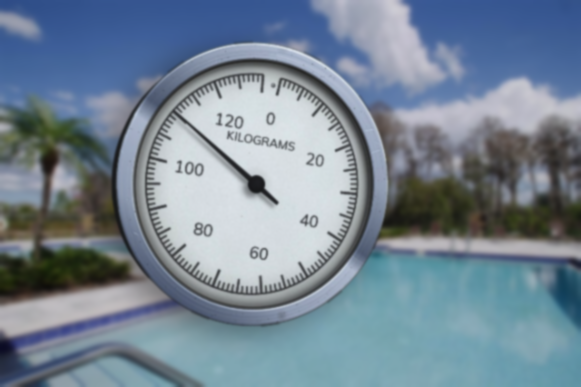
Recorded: 110 kg
